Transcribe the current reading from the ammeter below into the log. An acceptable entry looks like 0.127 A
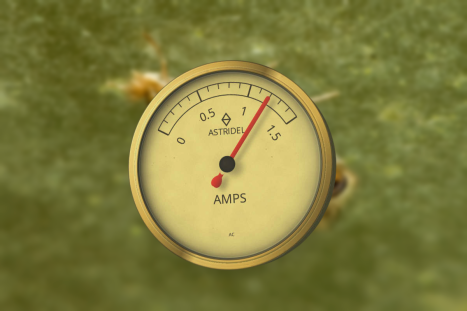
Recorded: 1.2 A
